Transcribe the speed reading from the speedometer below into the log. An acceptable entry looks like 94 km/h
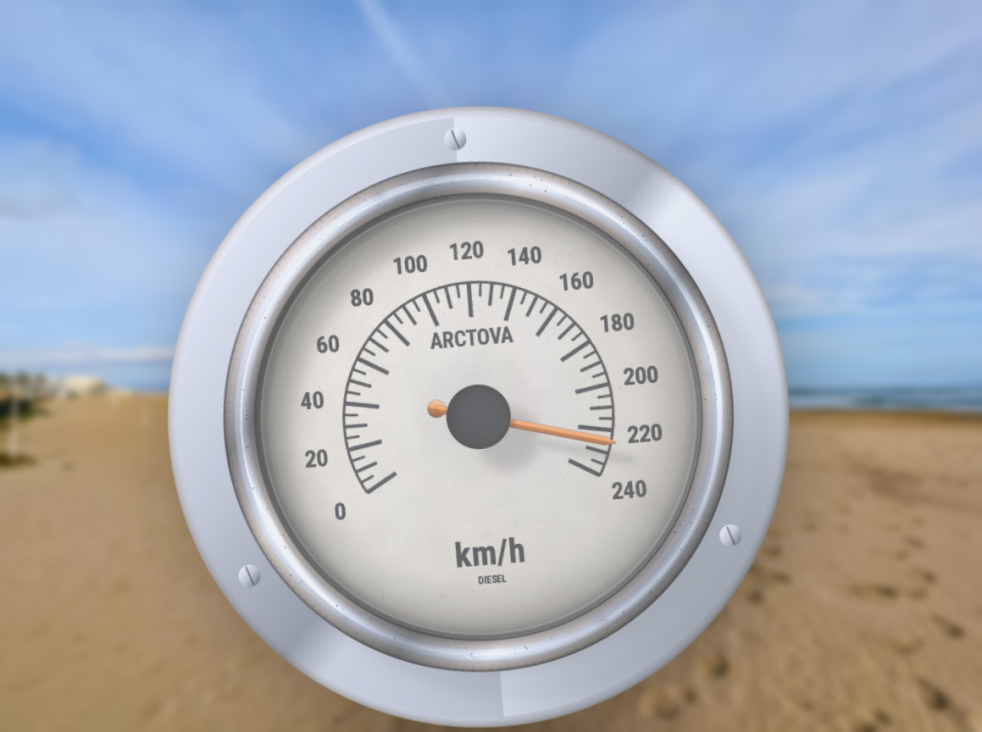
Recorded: 225 km/h
